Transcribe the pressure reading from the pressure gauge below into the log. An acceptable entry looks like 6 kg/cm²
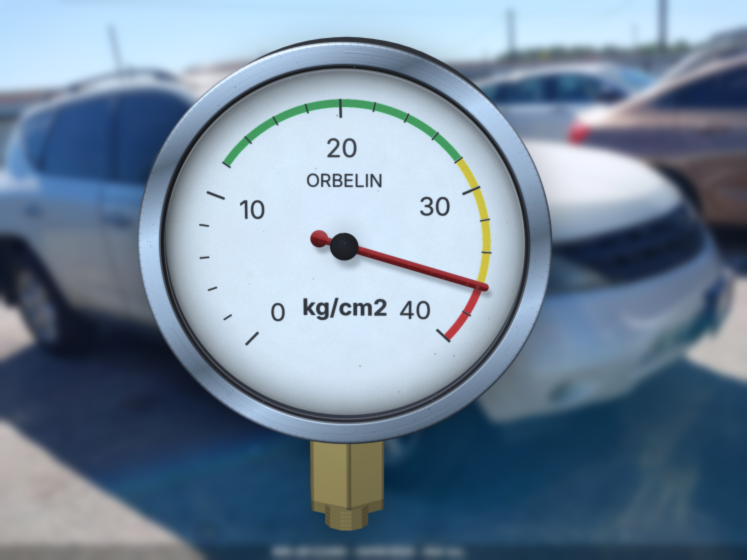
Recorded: 36 kg/cm²
